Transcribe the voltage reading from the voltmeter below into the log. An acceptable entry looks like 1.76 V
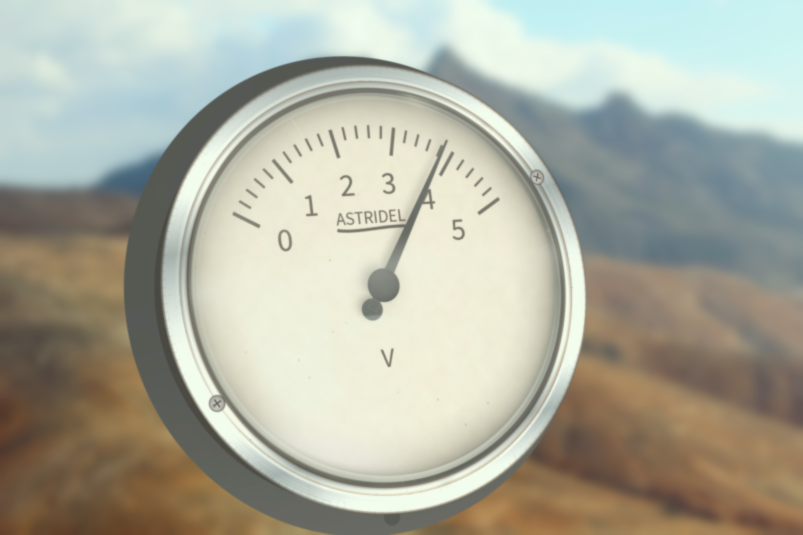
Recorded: 3.8 V
